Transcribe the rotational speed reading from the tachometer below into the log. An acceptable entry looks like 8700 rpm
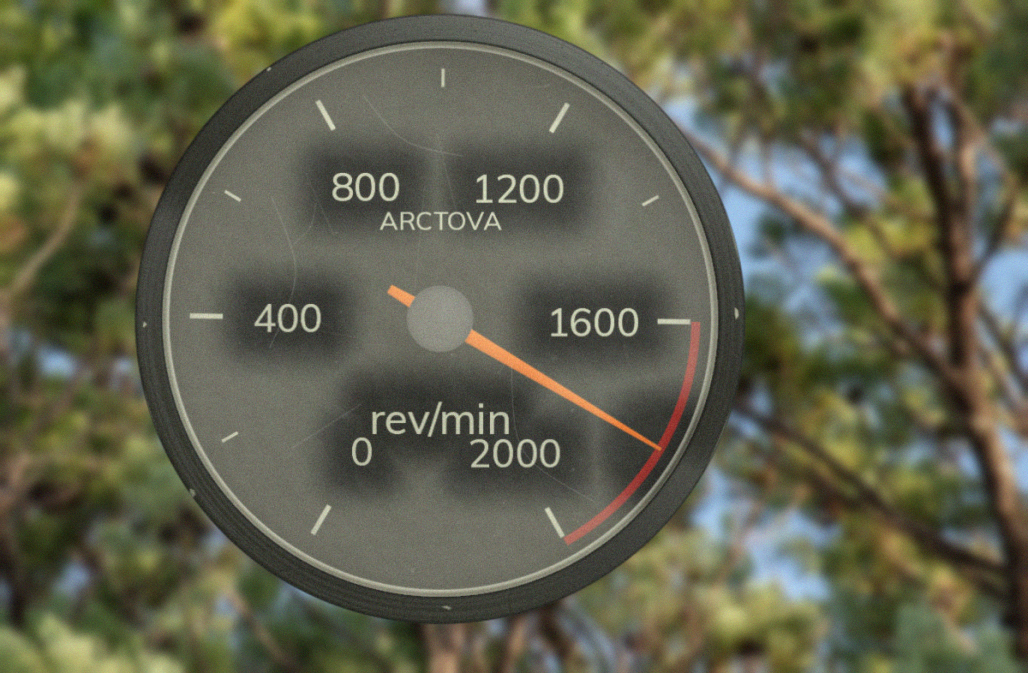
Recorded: 1800 rpm
